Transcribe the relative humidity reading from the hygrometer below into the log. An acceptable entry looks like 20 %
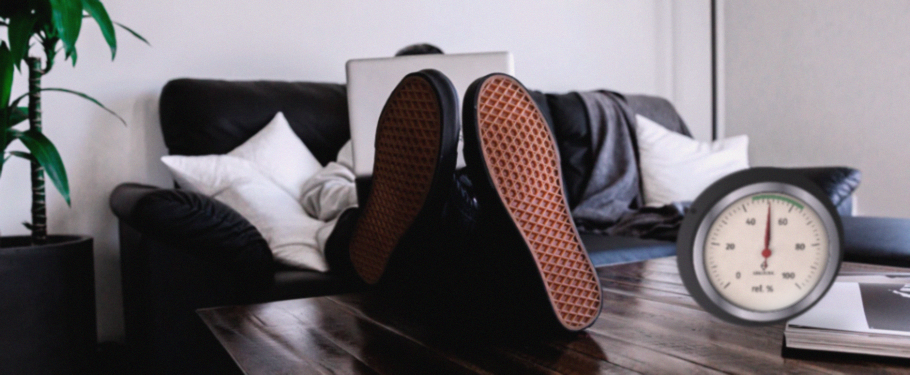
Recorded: 50 %
